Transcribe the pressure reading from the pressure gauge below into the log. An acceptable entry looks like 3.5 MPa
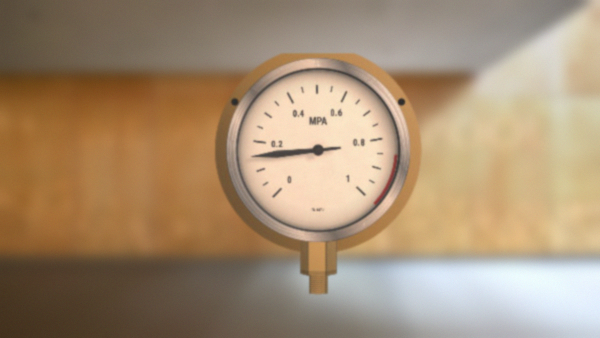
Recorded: 0.15 MPa
